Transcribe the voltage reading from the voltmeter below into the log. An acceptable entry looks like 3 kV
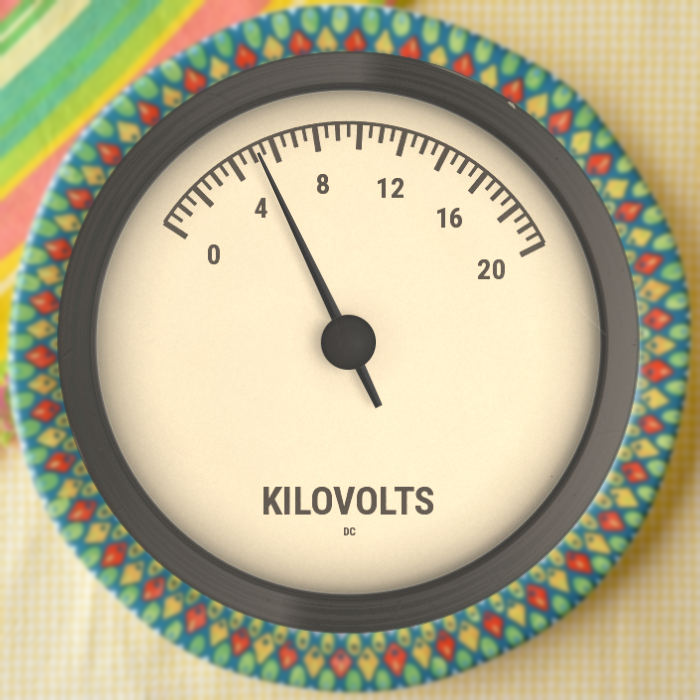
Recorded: 5.25 kV
